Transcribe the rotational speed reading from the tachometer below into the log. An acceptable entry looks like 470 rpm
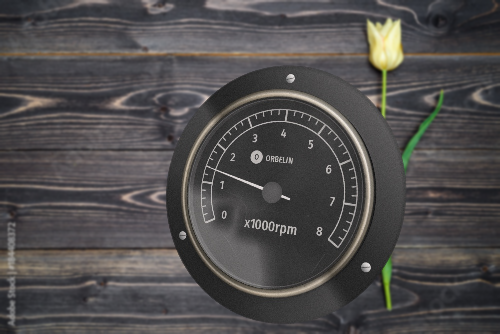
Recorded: 1400 rpm
